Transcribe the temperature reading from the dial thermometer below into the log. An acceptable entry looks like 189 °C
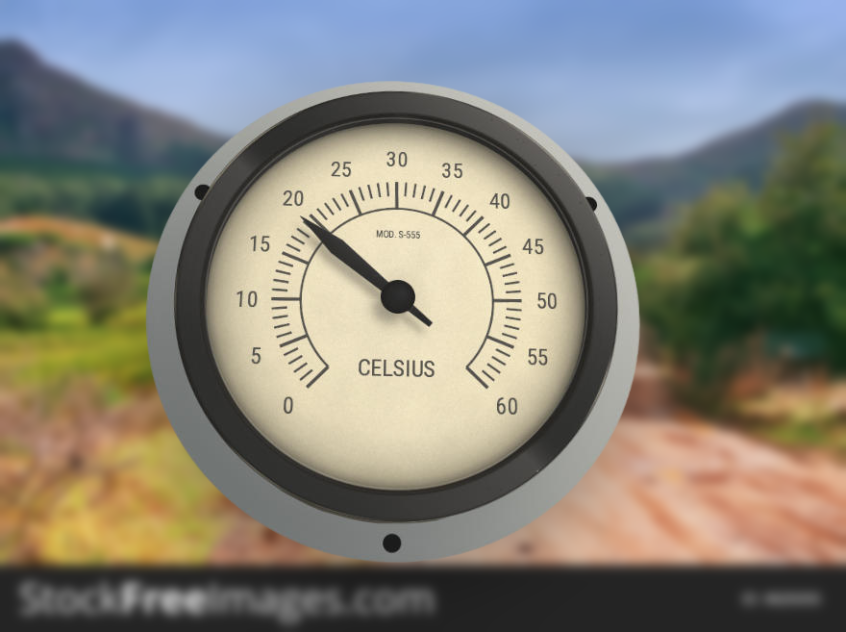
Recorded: 19 °C
